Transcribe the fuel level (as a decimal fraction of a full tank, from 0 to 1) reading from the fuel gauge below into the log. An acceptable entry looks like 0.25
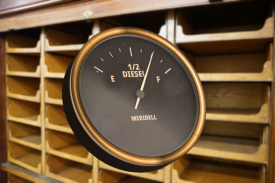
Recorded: 0.75
